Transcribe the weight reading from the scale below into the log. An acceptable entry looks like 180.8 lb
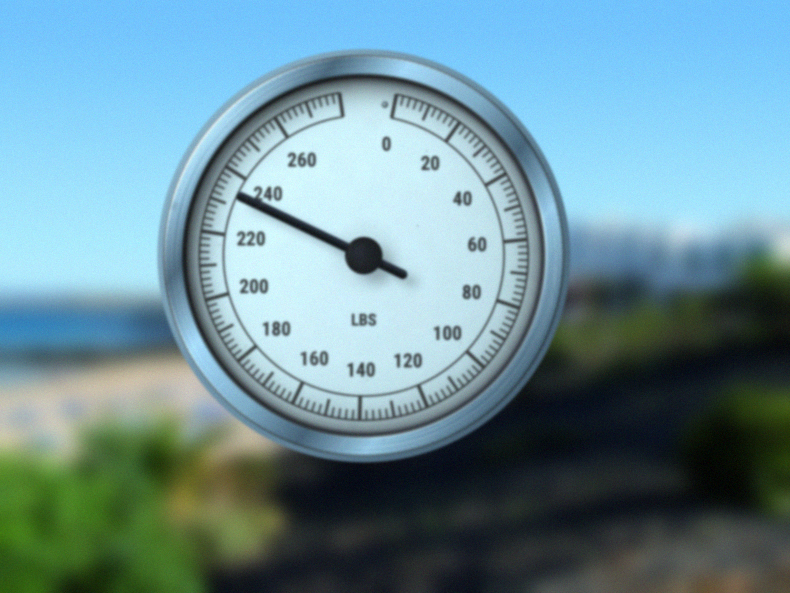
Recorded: 234 lb
